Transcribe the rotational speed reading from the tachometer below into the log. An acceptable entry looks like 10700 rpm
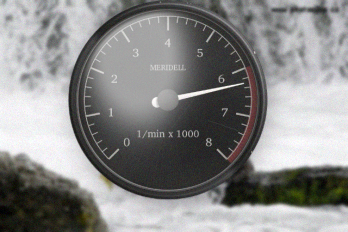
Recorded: 6300 rpm
